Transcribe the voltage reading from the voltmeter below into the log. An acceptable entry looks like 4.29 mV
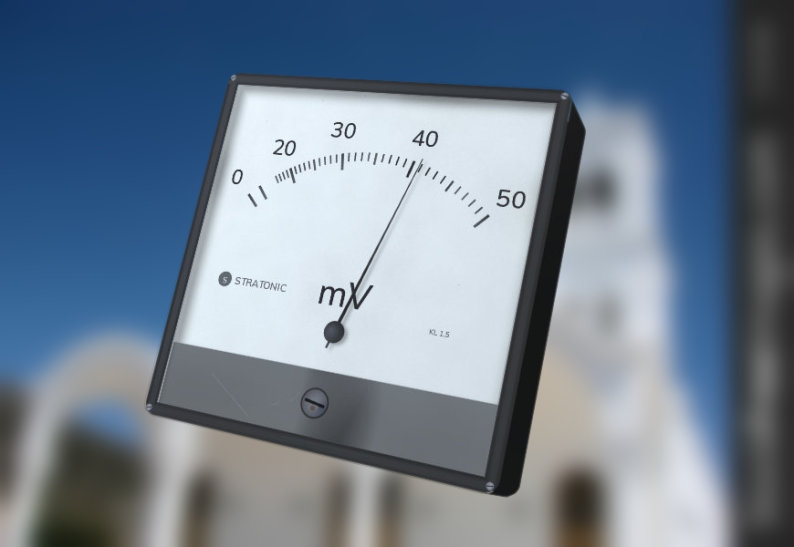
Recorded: 41 mV
